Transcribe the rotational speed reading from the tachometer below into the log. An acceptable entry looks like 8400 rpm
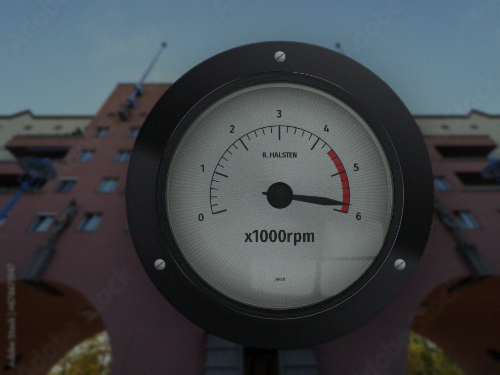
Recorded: 5800 rpm
